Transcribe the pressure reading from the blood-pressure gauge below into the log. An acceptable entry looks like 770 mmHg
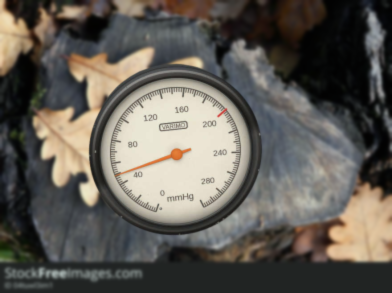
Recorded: 50 mmHg
